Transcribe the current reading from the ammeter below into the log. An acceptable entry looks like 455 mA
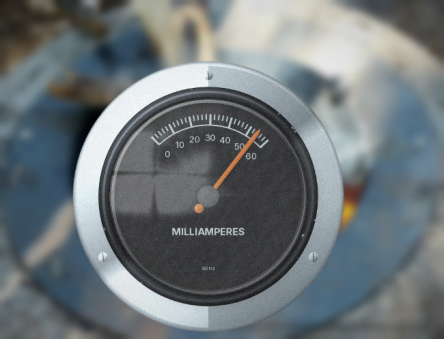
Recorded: 54 mA
